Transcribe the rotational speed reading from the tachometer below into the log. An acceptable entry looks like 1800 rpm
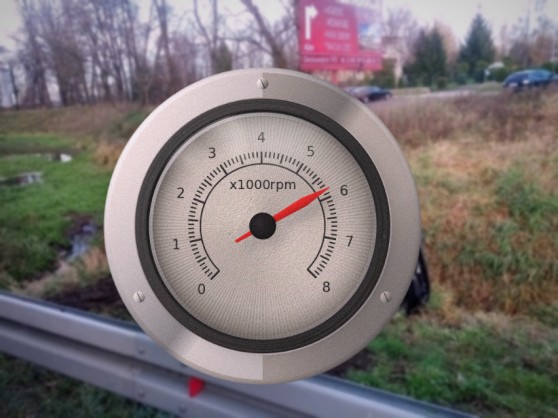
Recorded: 5800 rpm
